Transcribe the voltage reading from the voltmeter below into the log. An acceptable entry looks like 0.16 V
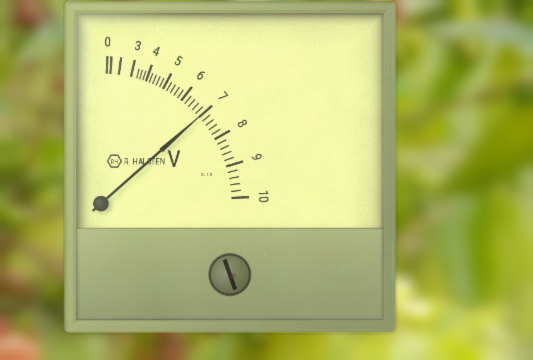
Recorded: 7 V
